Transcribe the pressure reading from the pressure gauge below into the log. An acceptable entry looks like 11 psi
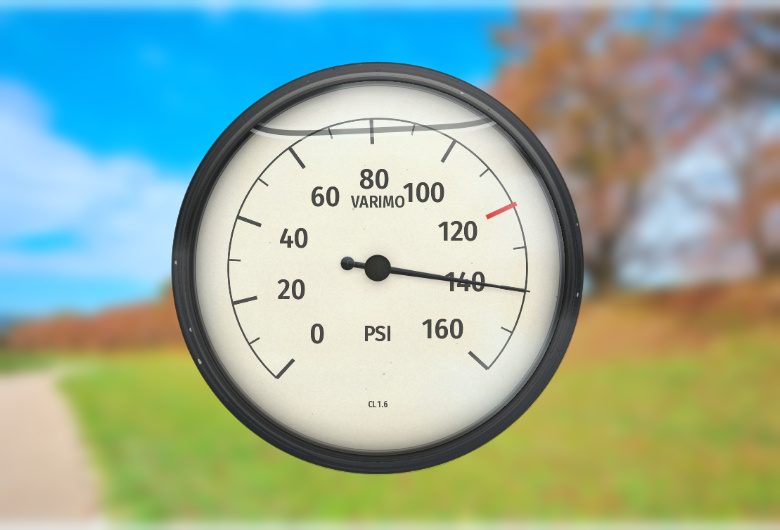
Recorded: 140 psi
